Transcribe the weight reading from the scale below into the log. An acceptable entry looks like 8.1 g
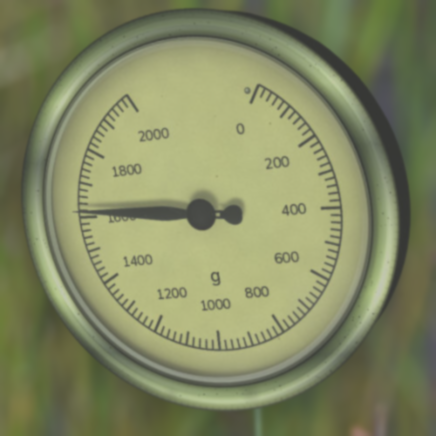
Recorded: 1620 g
